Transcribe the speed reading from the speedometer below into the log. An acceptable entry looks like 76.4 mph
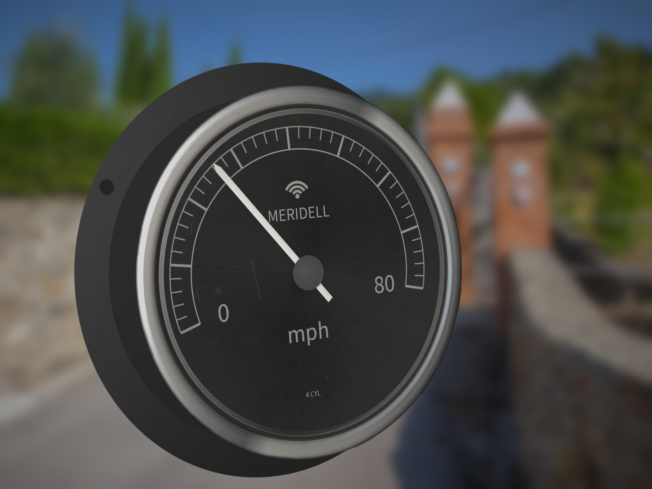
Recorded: 26 mph
